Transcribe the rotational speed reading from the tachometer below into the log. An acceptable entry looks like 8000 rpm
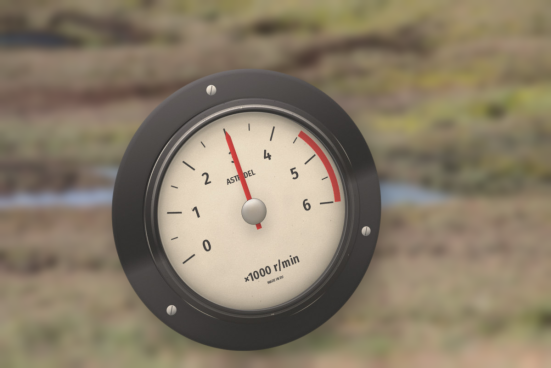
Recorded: 3000 rpm
